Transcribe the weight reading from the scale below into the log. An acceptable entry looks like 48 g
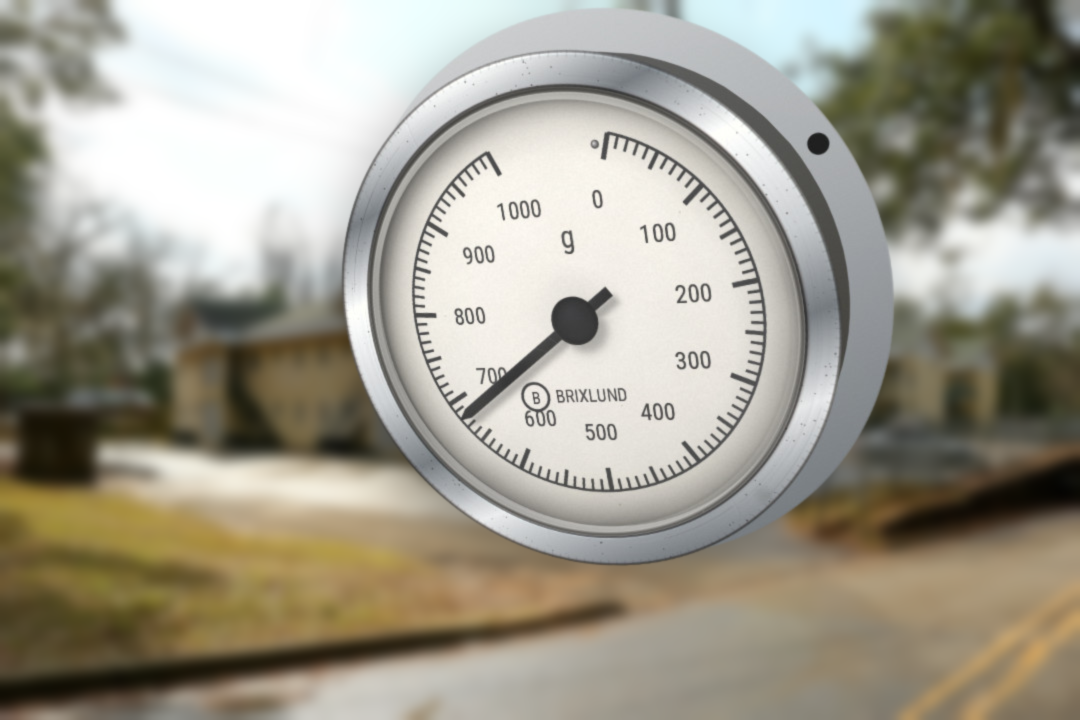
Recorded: 680 g
